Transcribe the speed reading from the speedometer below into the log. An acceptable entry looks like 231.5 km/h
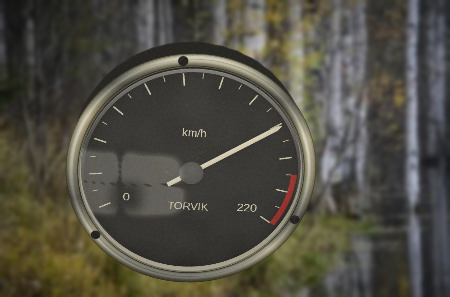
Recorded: 160 km/h
